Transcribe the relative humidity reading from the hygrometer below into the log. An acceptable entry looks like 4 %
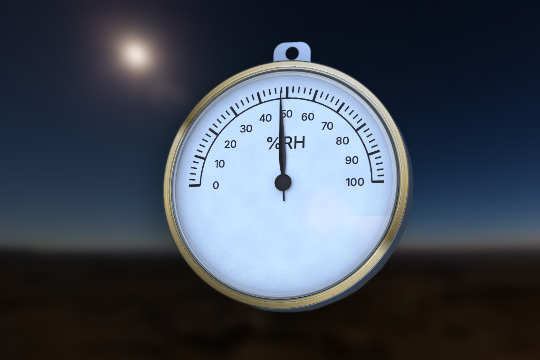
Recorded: 48 %
